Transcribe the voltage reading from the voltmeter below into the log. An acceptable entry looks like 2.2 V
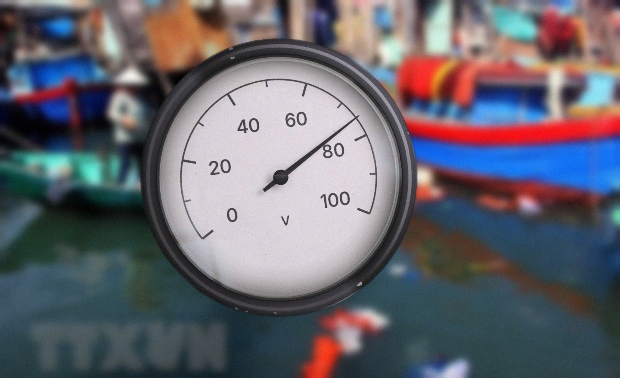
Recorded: 75 V
